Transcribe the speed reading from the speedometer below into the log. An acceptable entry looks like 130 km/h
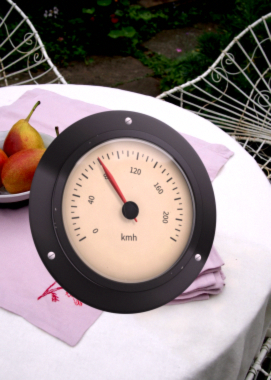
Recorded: 80 km/h
